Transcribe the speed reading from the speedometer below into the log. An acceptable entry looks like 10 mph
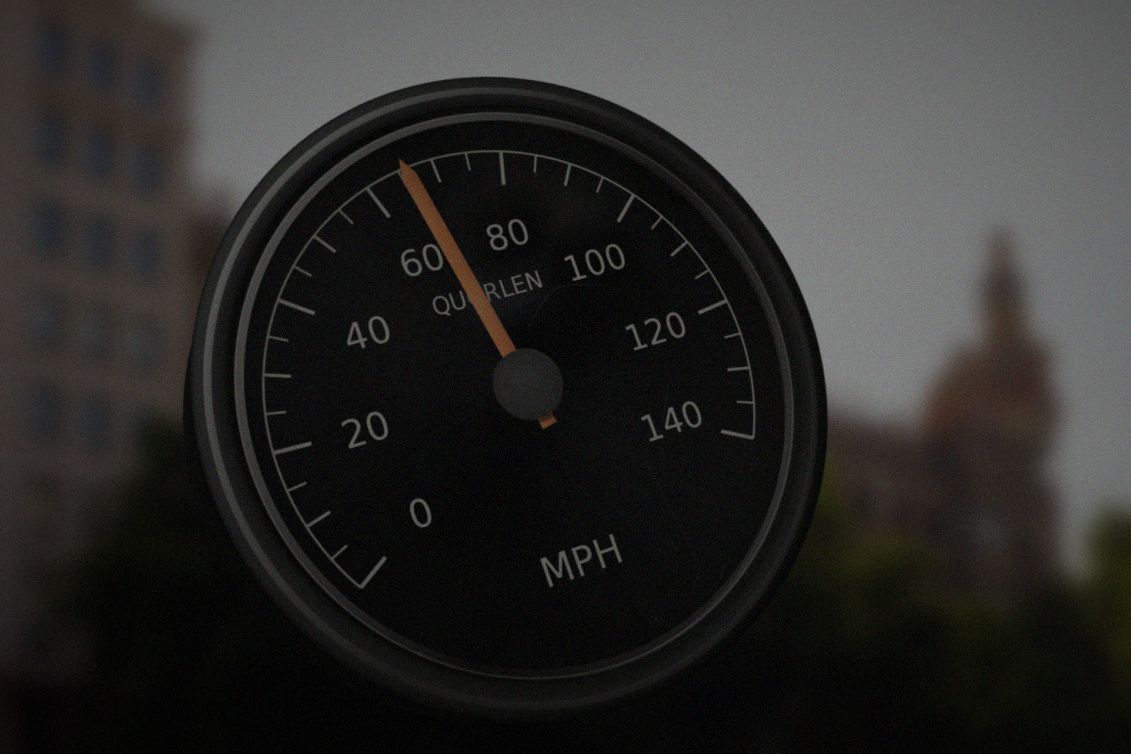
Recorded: 65 mph
